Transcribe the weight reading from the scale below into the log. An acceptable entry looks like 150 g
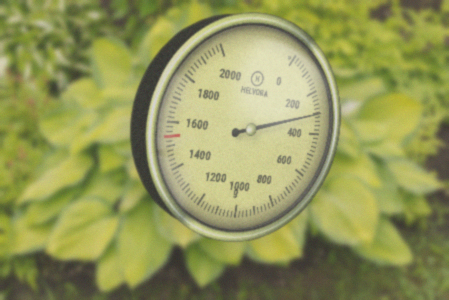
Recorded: 300 g
